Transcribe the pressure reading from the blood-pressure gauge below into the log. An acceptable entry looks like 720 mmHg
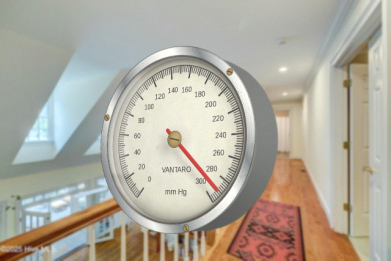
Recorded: 290 mmHg
